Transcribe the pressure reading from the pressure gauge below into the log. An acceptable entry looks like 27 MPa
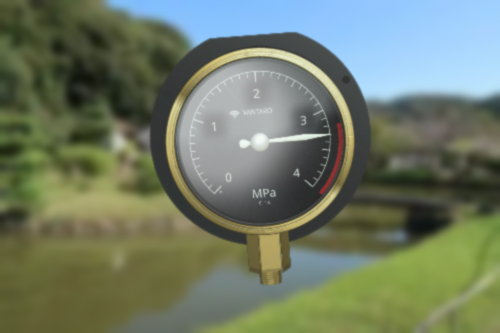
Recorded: 3.3 MPa
